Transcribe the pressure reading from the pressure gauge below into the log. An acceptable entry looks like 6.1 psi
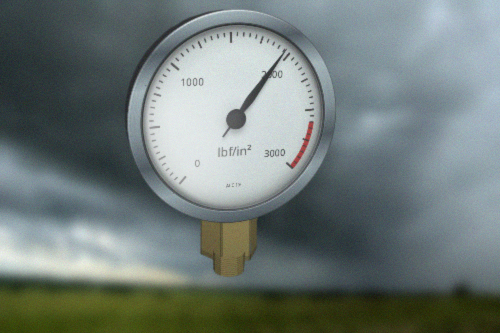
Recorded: 1950 psi
